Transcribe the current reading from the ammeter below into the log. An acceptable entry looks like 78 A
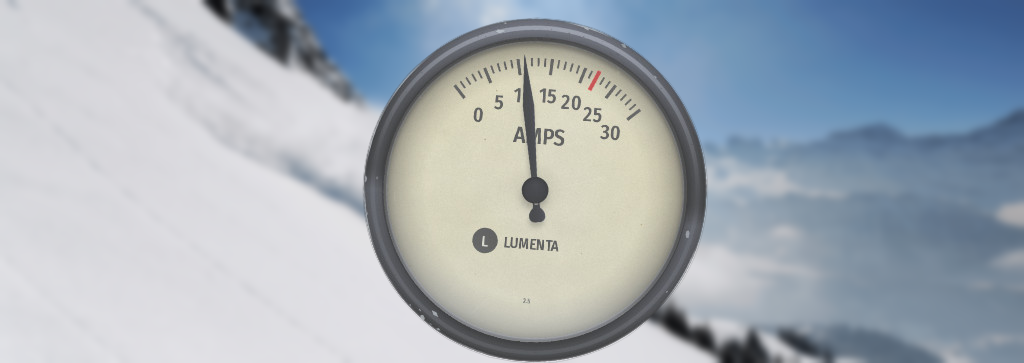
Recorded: 11 A
